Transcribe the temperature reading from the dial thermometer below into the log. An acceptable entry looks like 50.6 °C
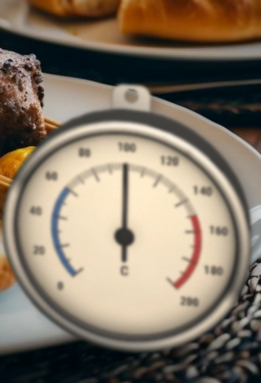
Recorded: 100 °C
